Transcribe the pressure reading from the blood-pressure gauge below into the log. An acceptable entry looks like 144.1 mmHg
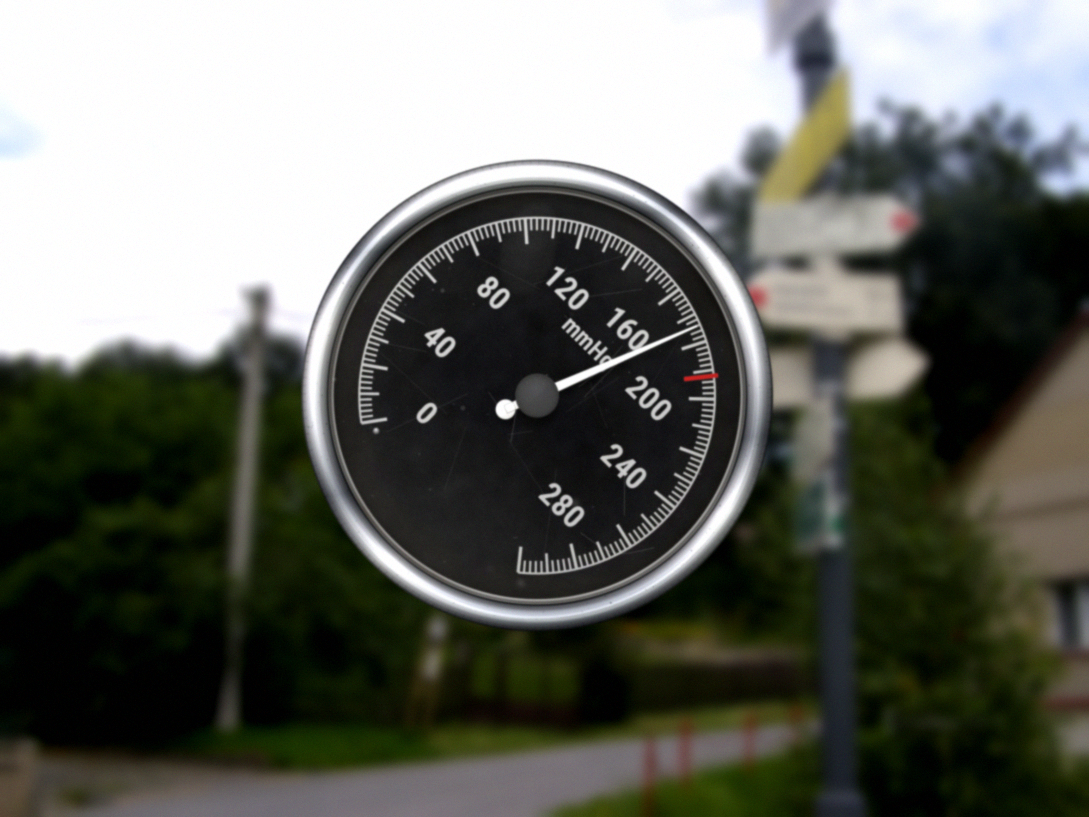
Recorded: 174 mmHg
